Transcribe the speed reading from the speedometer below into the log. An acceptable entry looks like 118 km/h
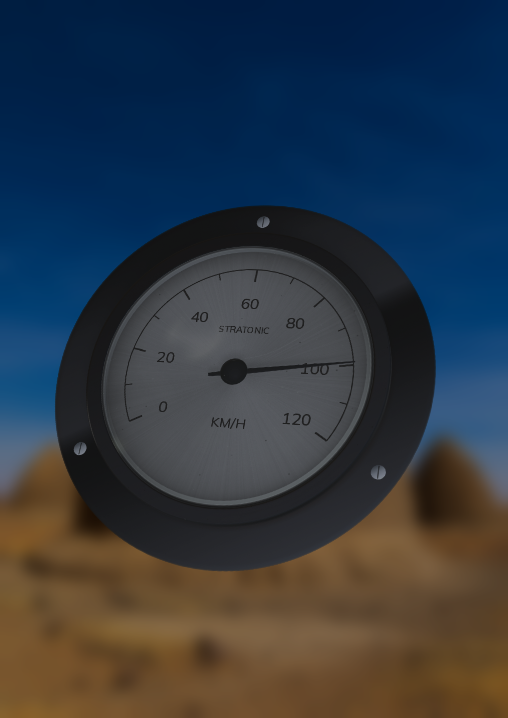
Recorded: 100 km/h
